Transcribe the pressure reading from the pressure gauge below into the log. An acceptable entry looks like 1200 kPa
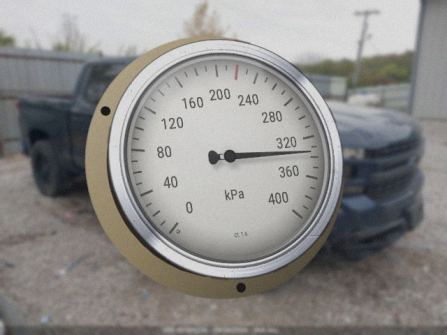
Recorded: 335 kPa
